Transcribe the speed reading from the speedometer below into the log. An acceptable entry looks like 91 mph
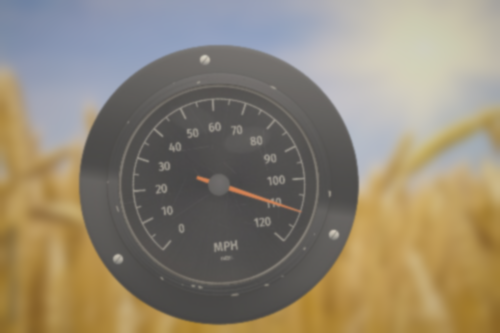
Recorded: 110 mph
